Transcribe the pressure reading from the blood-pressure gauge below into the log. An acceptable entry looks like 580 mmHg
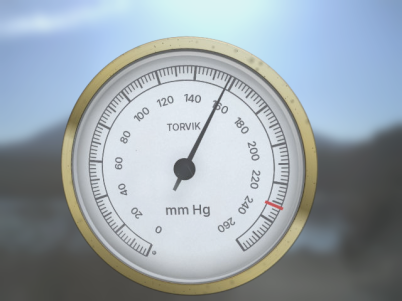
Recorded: 158 mmHg
